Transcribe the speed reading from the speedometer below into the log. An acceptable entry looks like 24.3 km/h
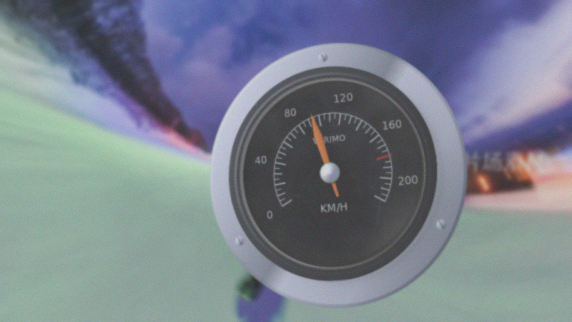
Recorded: 95 km/h
